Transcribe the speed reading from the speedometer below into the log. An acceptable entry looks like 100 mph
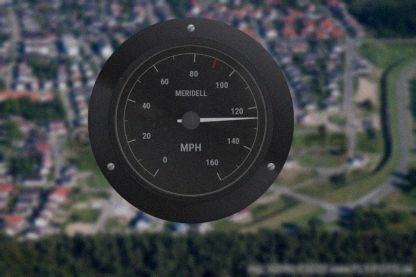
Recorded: 125 mph
